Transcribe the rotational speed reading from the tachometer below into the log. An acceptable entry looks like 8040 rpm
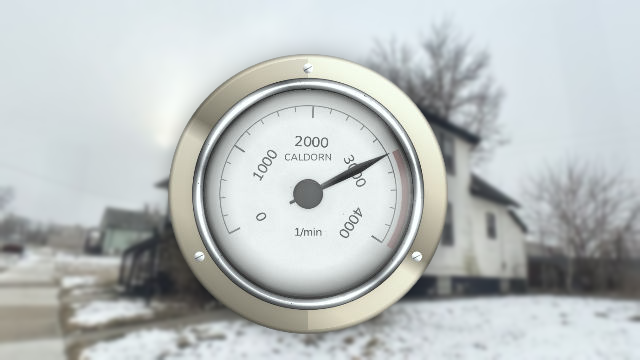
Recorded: 3000 rpm
